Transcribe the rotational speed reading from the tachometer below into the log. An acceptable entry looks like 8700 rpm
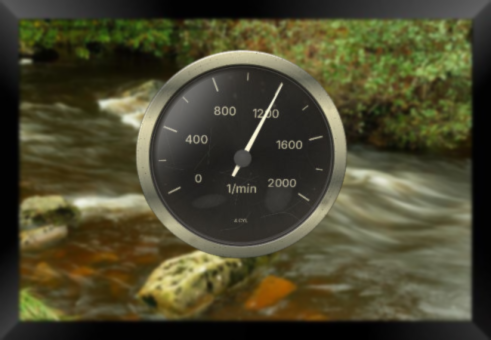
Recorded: 1200 rpm
